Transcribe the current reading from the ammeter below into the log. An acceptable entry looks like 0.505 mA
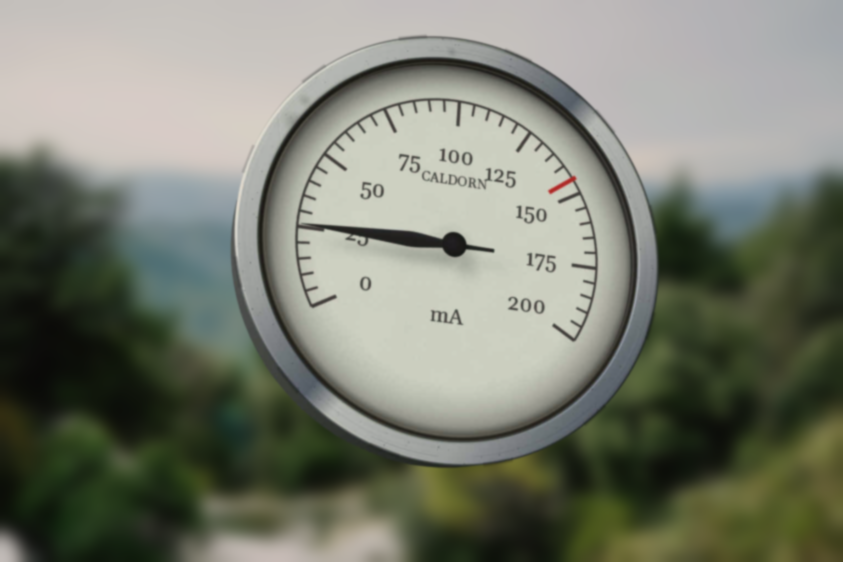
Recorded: 25 mA
